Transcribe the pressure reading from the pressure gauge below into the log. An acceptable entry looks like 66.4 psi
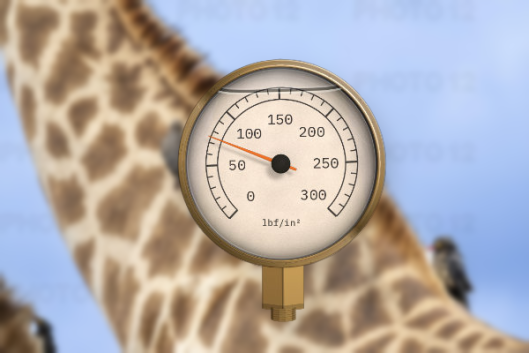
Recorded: 75 psi
